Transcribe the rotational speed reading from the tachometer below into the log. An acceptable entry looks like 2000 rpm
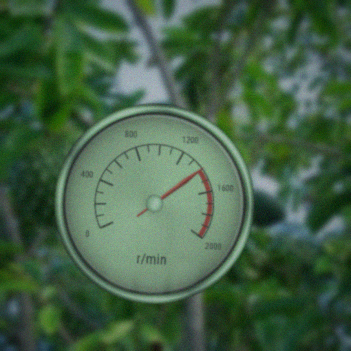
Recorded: 1400 rpm
